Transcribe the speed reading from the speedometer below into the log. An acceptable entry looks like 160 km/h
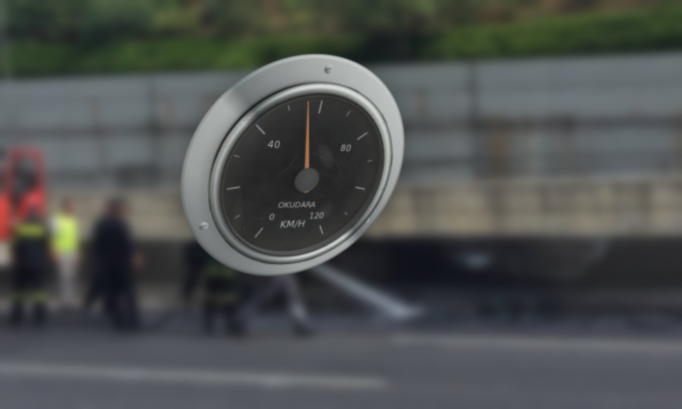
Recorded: 55 km/h
